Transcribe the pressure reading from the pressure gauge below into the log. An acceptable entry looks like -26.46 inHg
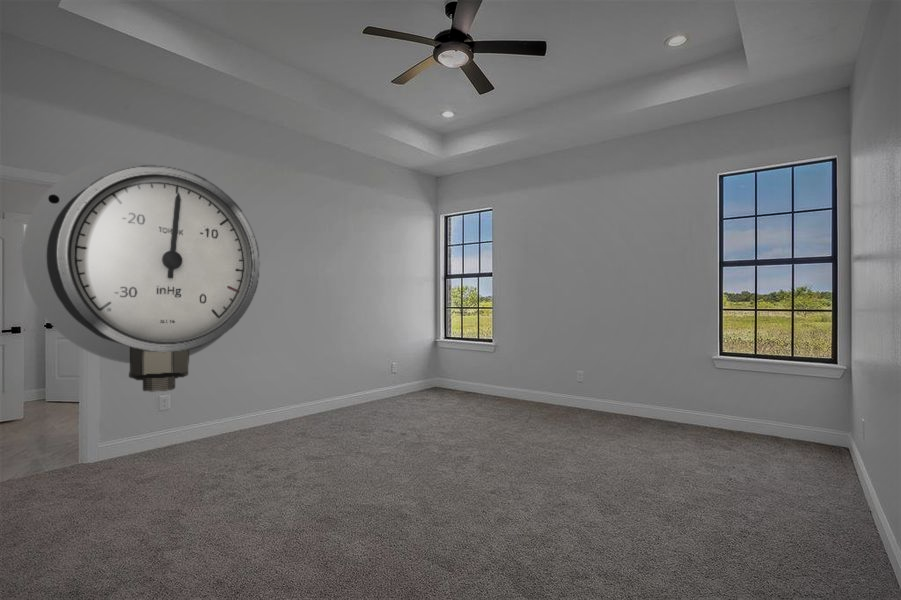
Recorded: -15 inHg
